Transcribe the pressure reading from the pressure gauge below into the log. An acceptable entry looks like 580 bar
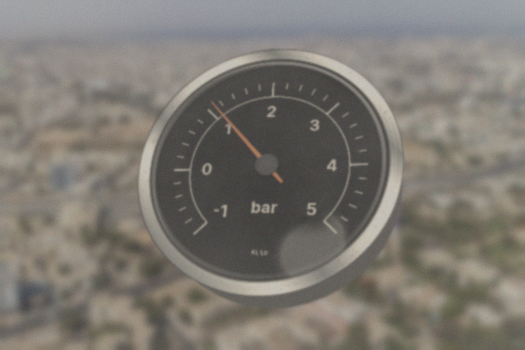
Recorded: 1.1 bar
